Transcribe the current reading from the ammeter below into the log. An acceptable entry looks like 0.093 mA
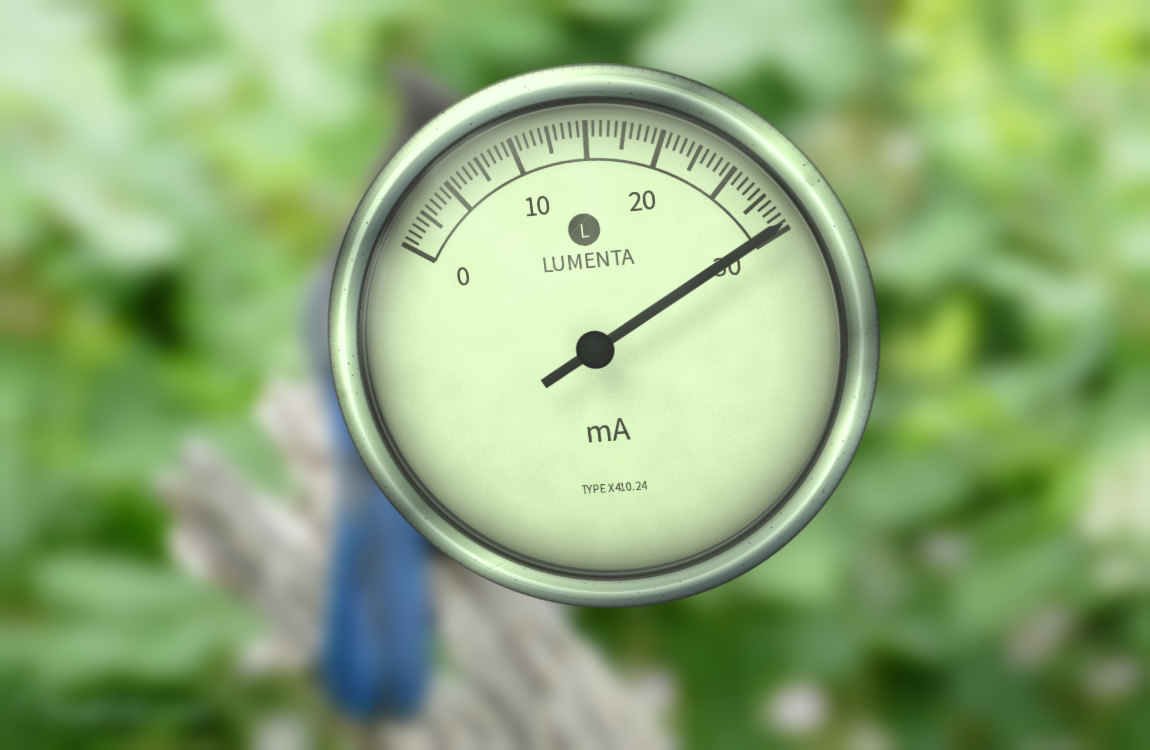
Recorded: 29.5 mA
